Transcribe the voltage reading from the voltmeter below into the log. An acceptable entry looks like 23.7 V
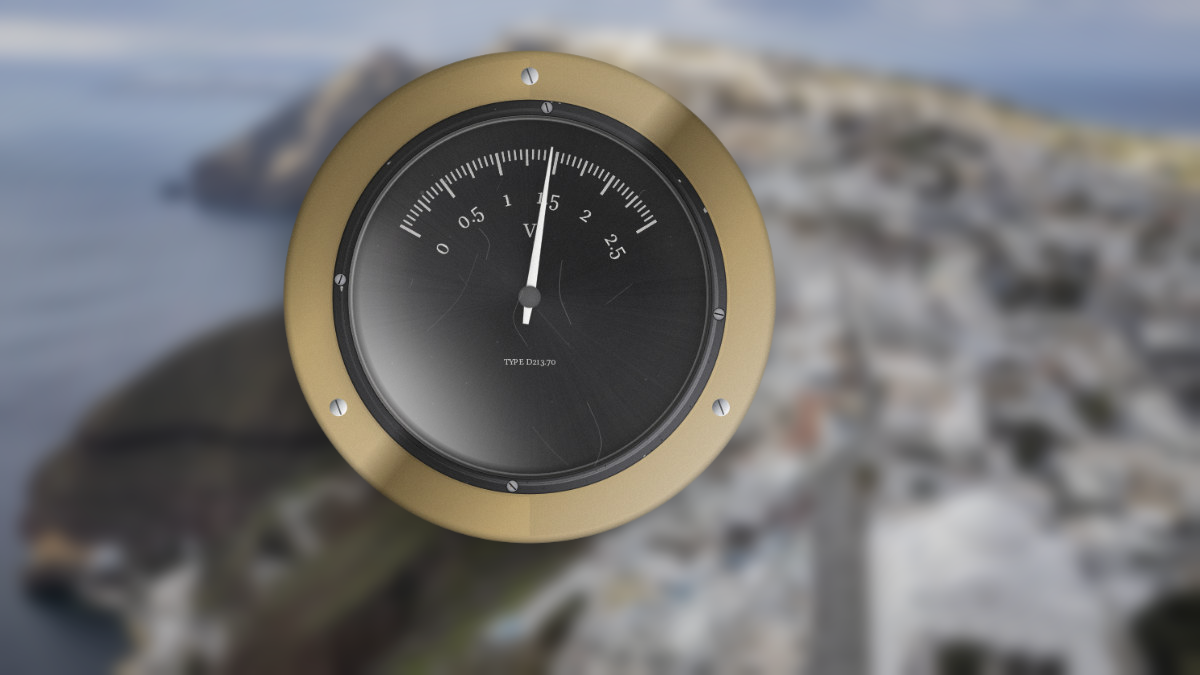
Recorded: 1.45 V
